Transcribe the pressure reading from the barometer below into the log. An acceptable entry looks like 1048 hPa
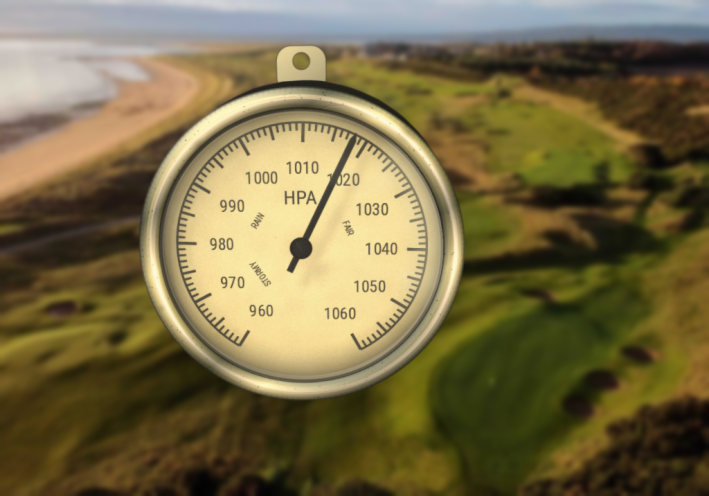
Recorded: 1018 hPa
